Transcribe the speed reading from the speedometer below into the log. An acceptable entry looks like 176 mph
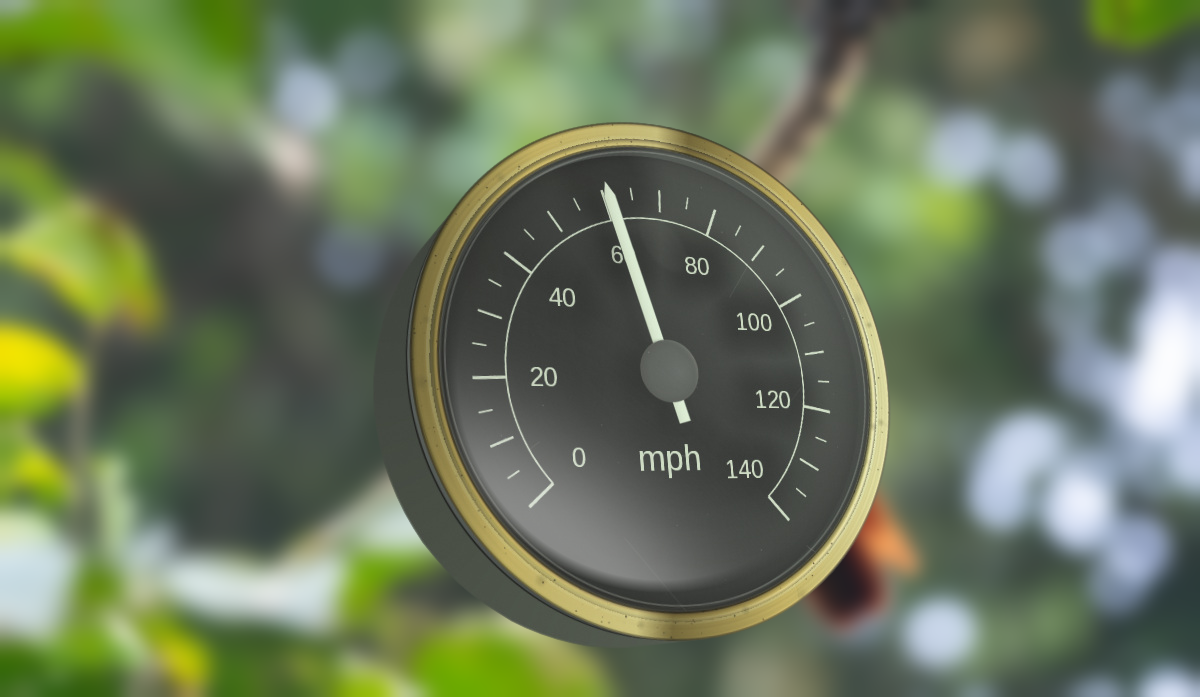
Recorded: 60 mph
